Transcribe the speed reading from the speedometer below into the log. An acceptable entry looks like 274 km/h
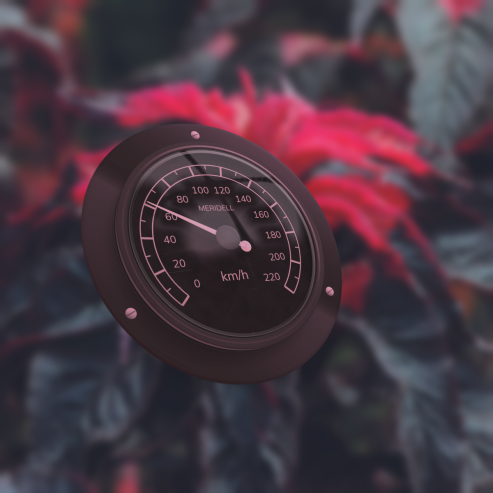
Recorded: 60 km/h
